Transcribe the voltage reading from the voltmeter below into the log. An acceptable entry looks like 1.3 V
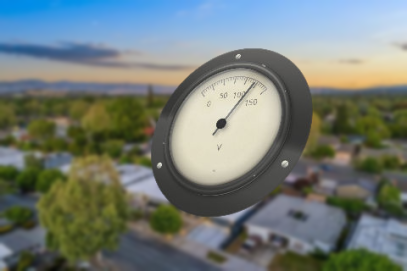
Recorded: 125 V
